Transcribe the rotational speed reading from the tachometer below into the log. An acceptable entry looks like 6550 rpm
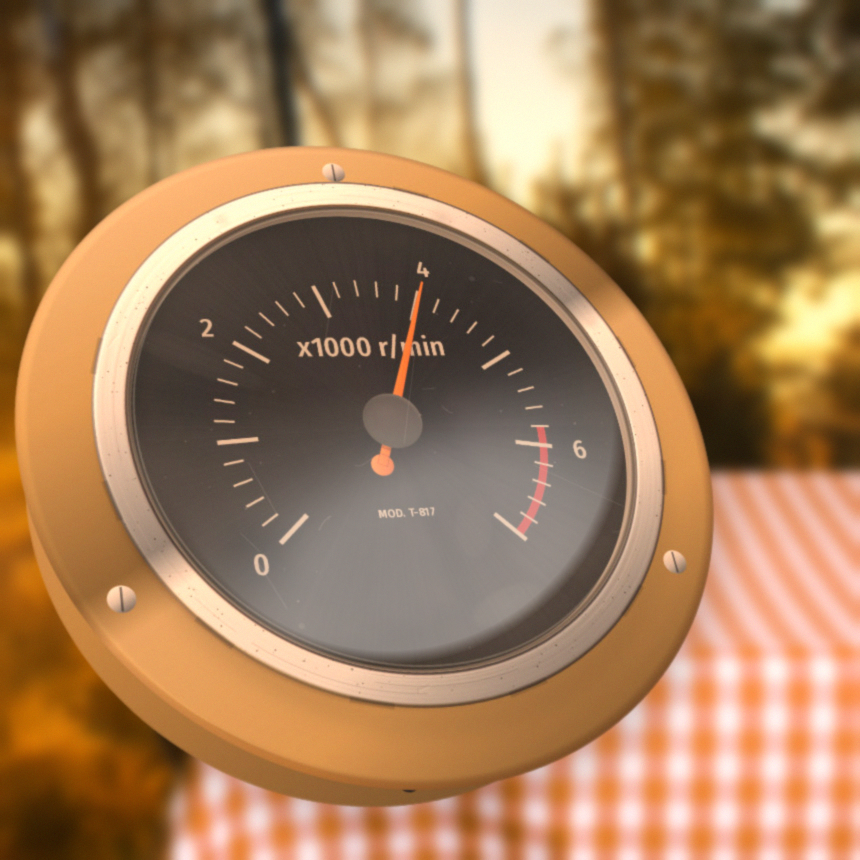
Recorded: 4000 rpm
